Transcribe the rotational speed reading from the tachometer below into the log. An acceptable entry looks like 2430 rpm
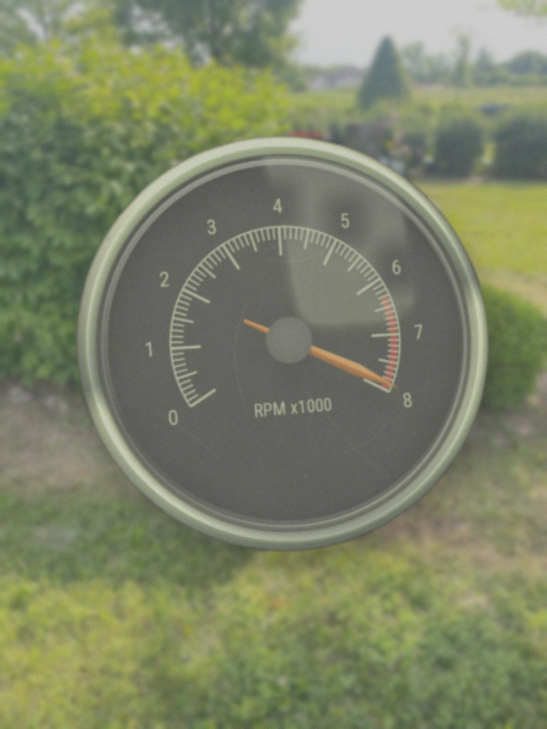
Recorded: 7900 rpm
